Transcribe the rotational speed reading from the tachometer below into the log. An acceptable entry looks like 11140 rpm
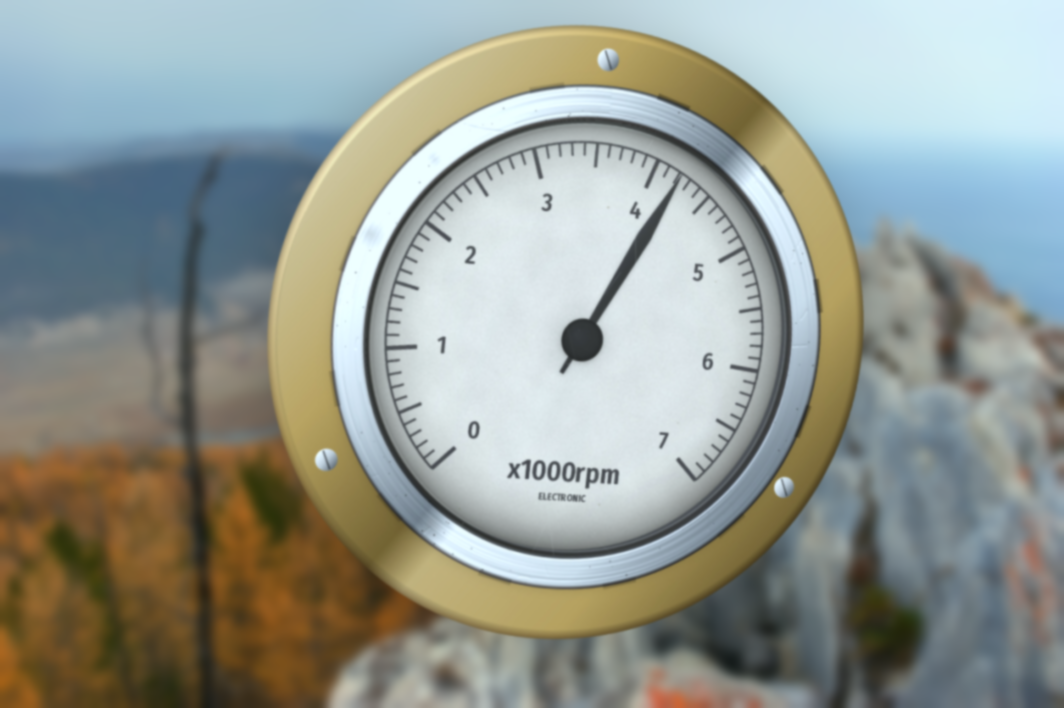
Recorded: 4200 rpm
